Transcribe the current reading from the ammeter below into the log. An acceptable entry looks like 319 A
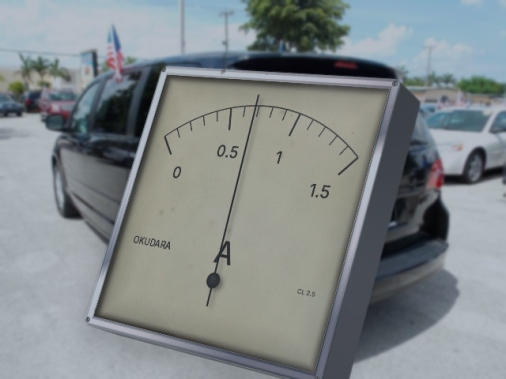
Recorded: 0.7 A
